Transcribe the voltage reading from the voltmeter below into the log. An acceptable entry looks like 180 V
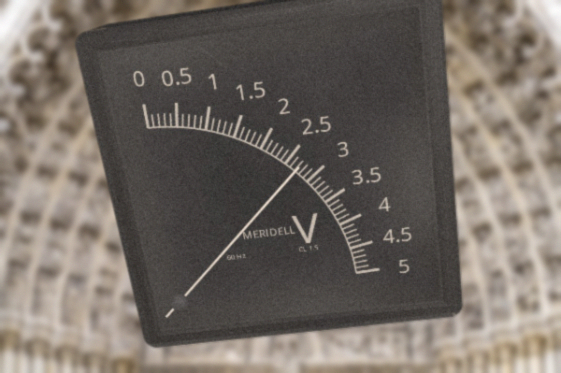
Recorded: 2.7 V
